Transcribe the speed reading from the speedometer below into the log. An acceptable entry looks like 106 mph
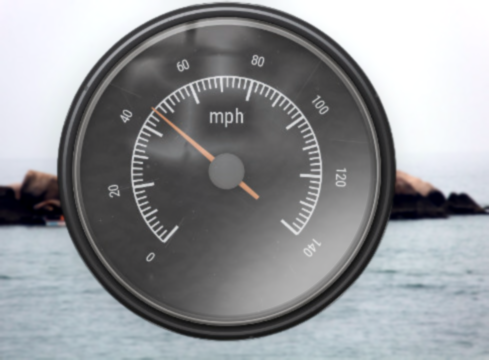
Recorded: 46 mph
